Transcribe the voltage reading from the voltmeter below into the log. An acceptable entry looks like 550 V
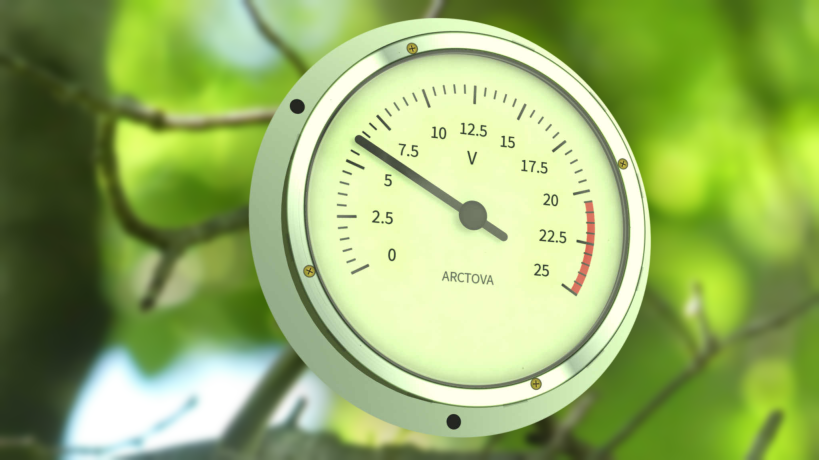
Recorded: 6 V
